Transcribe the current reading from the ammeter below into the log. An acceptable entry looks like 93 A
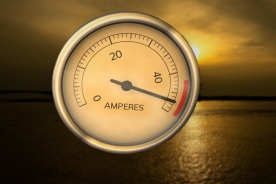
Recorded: 47 A
